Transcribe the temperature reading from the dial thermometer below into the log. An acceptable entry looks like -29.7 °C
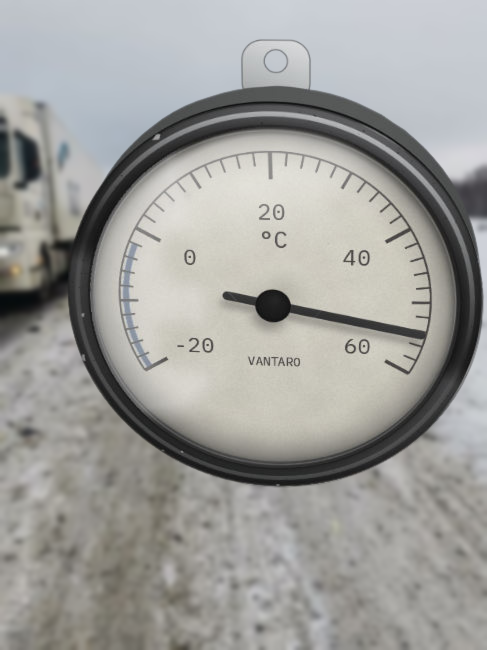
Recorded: 54 °C
